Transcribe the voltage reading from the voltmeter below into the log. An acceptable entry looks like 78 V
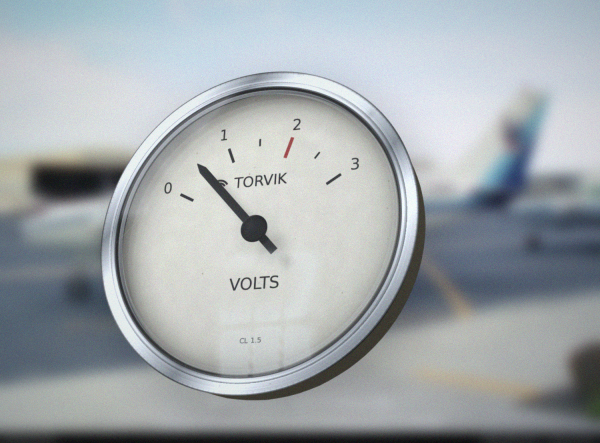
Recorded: 0.5 V
